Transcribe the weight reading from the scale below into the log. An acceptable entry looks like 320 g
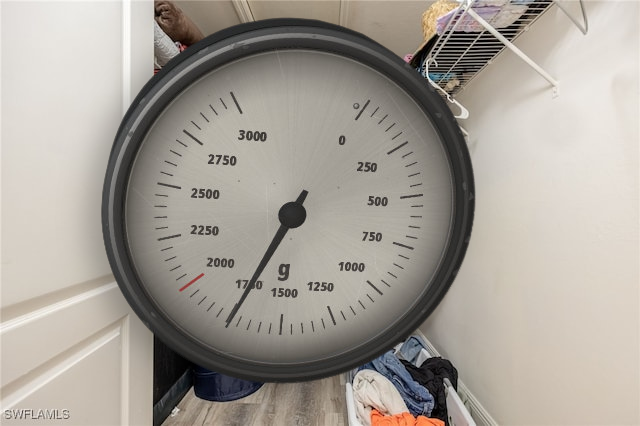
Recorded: 1750 g
